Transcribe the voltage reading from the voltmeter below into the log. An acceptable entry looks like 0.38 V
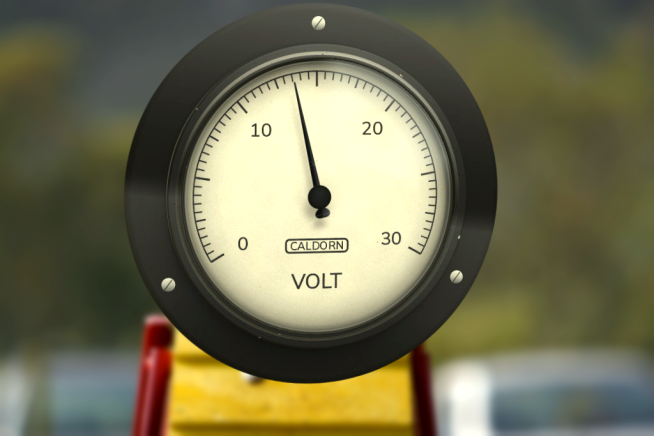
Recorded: 13.5 V
